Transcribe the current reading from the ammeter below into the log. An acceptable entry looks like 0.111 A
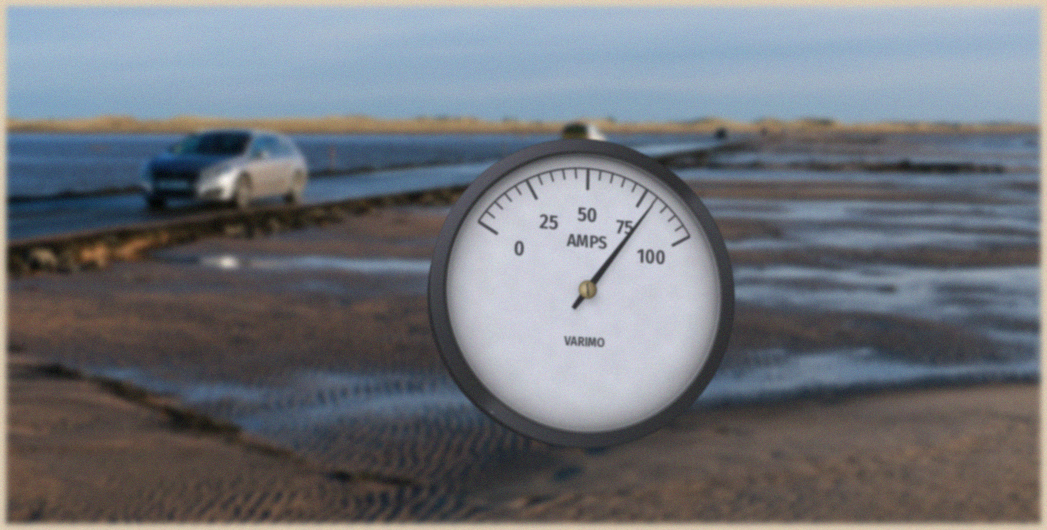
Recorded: 80 A
